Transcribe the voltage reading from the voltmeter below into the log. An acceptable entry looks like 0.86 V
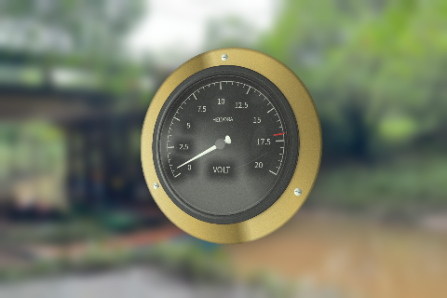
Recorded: 0.5 V
